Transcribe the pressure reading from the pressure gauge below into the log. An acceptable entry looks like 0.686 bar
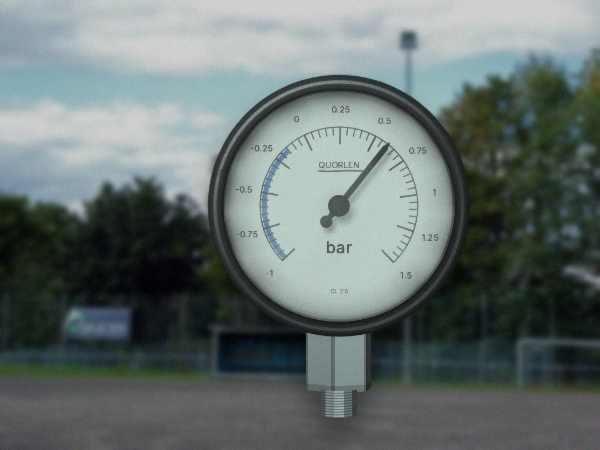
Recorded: 0.6 bar
